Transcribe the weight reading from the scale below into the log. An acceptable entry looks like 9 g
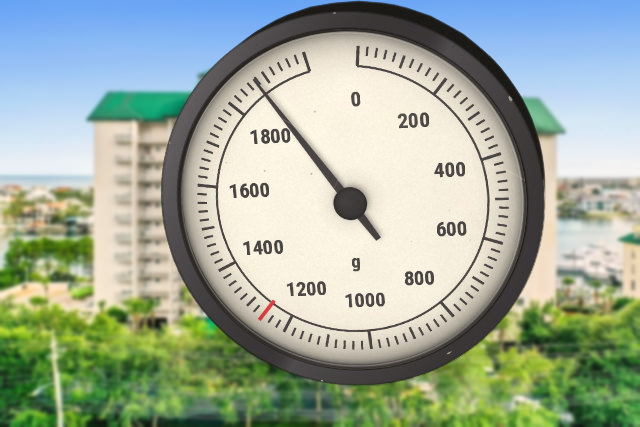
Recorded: 1880 g
